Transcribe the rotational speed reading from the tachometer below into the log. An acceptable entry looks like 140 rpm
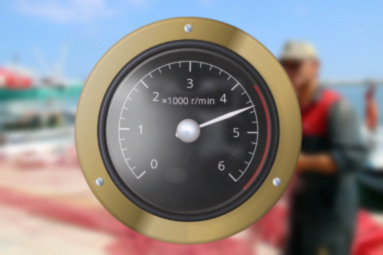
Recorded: 4500 rpm
